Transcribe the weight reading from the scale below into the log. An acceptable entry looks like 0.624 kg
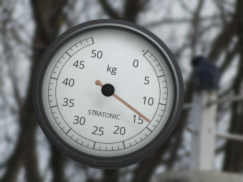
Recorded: 14 kg
